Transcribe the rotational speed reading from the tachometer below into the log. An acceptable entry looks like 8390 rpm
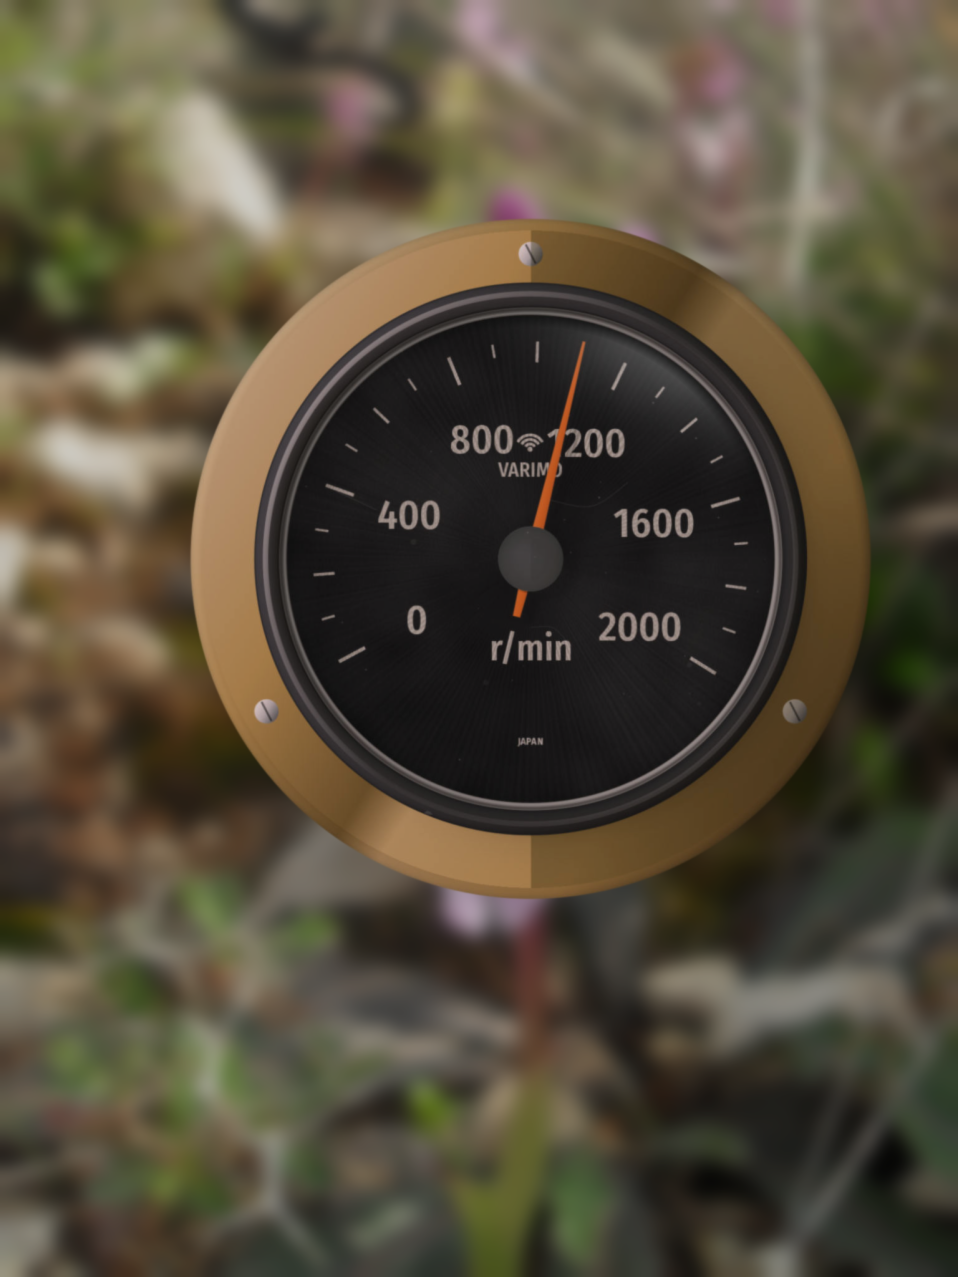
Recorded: 1100 rpm
